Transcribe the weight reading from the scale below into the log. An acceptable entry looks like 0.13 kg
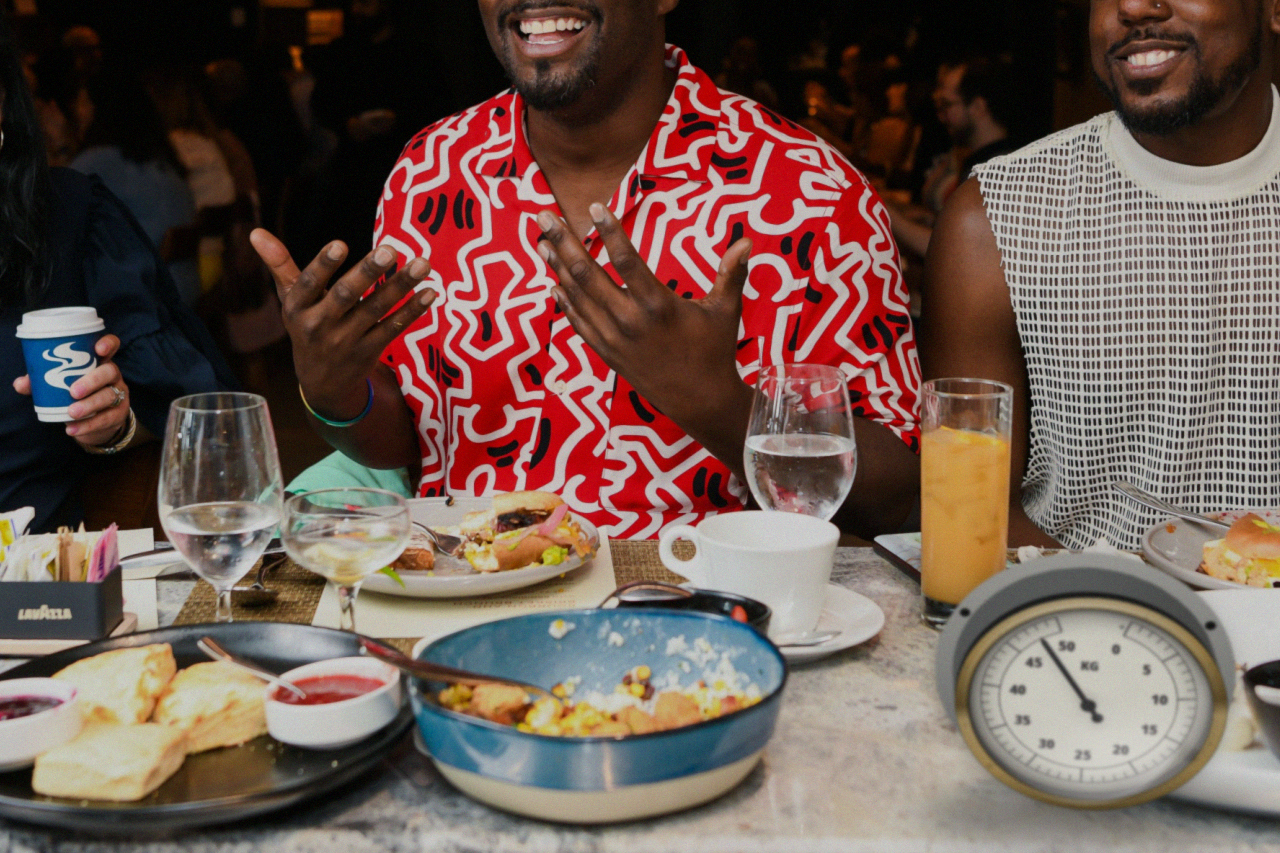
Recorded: 48 kg
